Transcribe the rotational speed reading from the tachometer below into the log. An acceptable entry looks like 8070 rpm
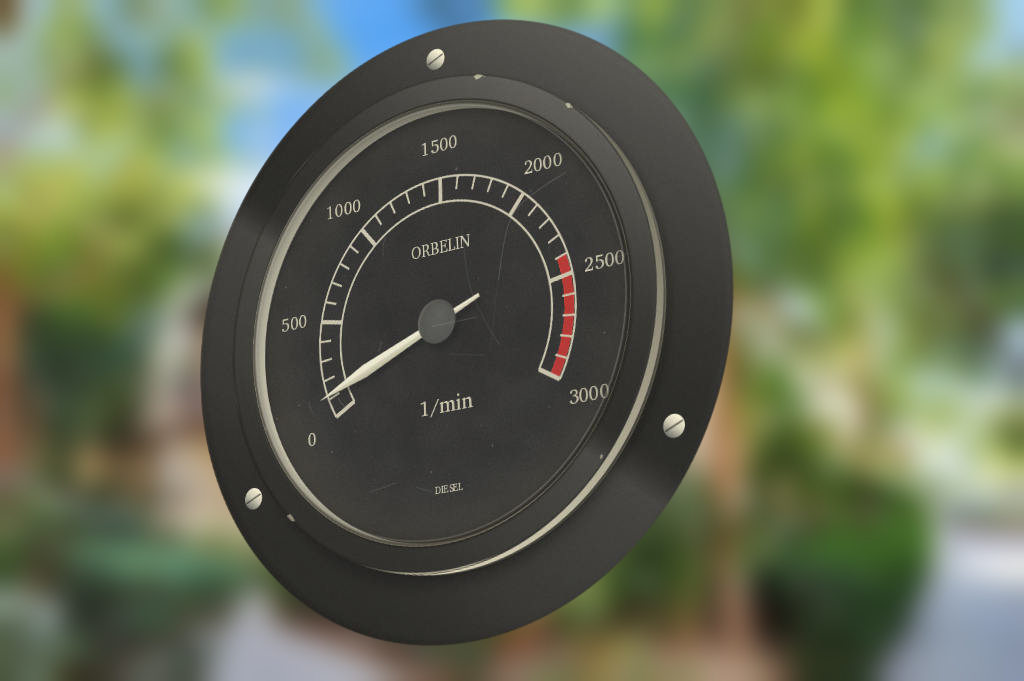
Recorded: 100 rpm
